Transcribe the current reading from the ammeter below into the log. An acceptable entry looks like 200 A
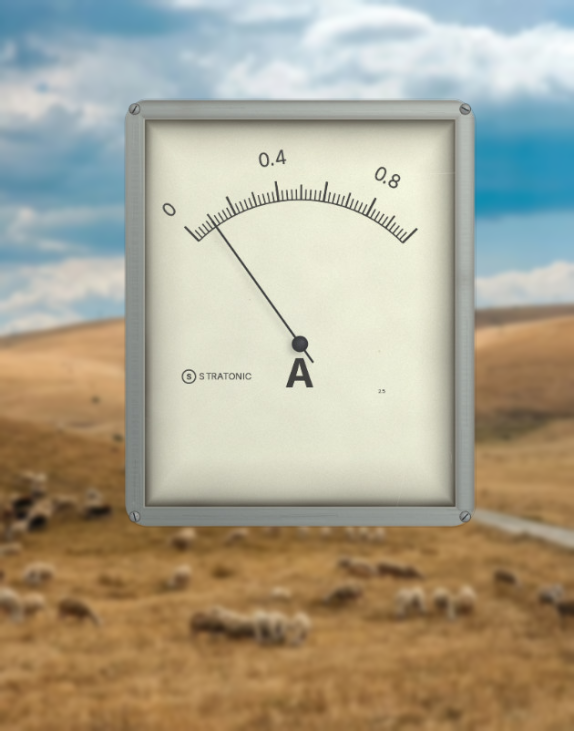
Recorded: 0.1 A
